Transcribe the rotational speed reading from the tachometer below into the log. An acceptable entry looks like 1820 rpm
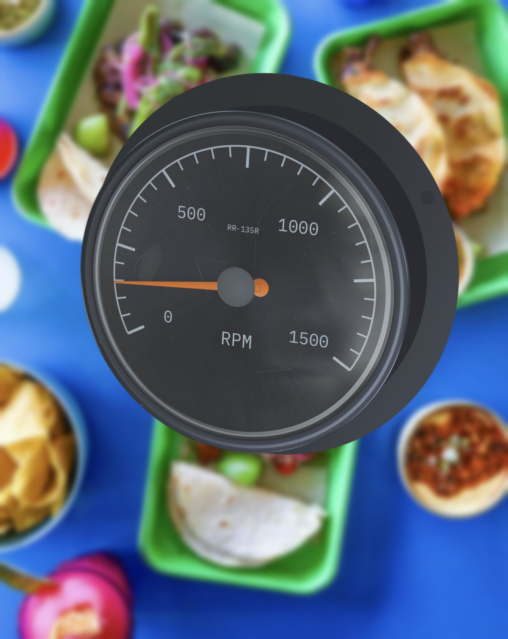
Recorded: 150 rpm
